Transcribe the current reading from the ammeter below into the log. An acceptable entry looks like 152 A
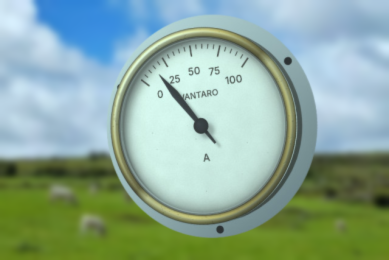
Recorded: 15 A
